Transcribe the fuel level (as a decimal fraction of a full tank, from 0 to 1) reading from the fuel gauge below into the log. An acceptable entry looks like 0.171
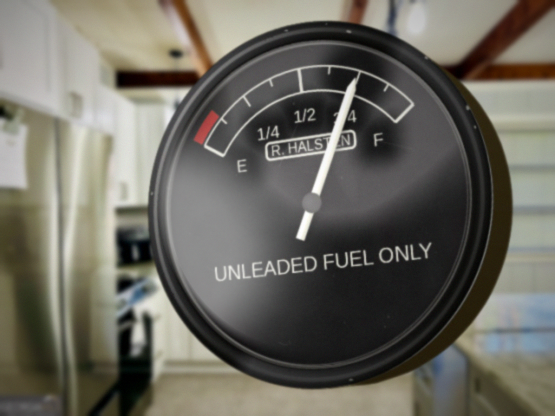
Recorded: 0.75
